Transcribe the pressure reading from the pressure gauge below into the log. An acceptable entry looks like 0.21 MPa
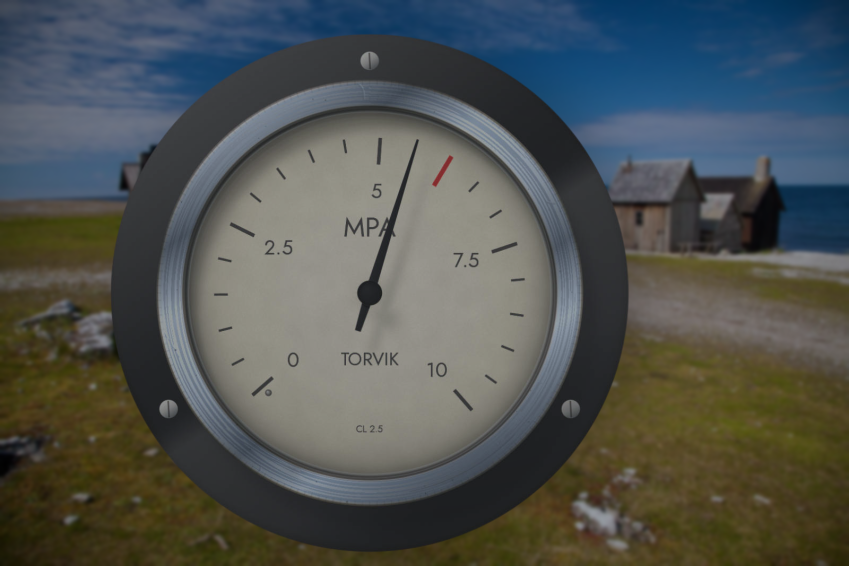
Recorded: 5.5 MPa
